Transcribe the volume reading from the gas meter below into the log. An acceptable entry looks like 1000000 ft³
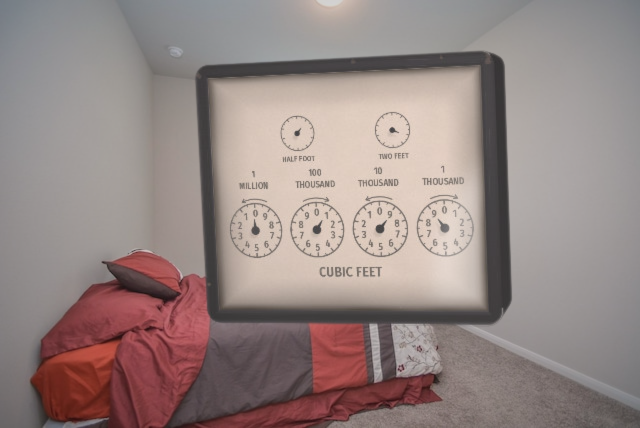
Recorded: 8900 ft³
